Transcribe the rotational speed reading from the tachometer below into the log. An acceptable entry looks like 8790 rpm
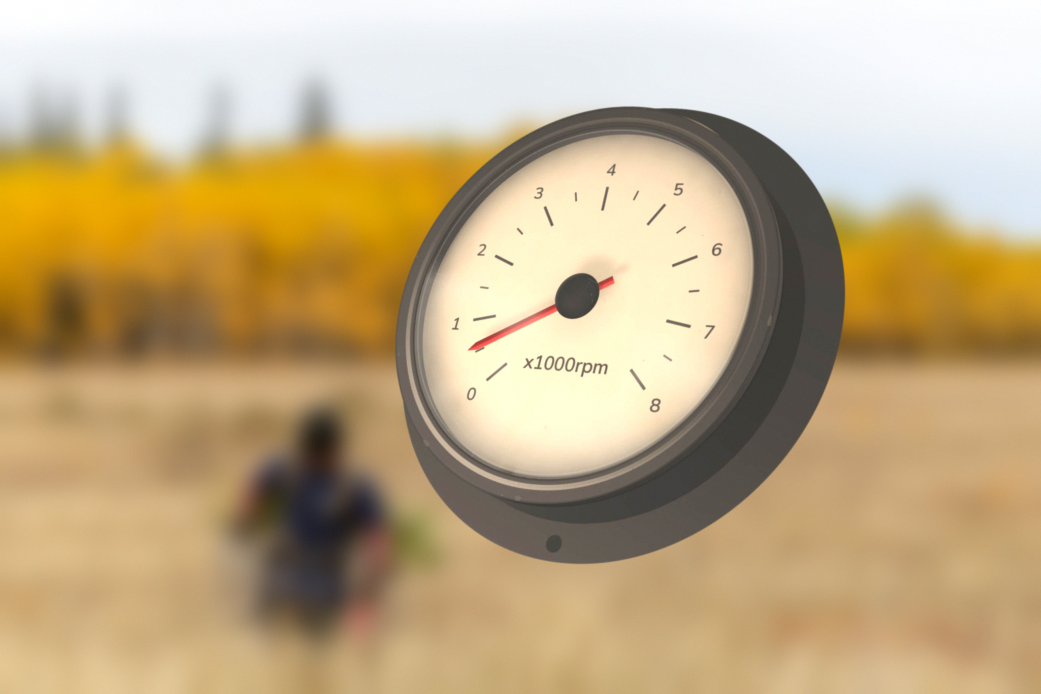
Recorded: 500 rpm
